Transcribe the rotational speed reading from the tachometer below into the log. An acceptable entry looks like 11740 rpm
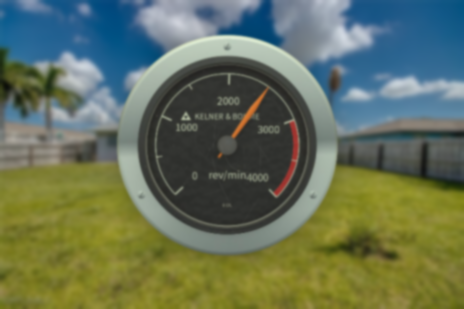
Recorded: 2500 rpm
